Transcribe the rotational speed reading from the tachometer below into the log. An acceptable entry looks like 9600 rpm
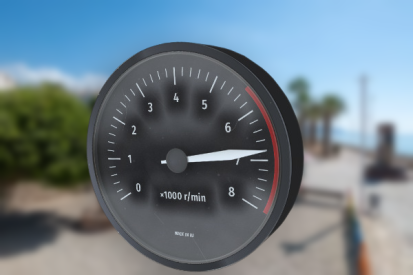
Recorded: 6800 rpm
